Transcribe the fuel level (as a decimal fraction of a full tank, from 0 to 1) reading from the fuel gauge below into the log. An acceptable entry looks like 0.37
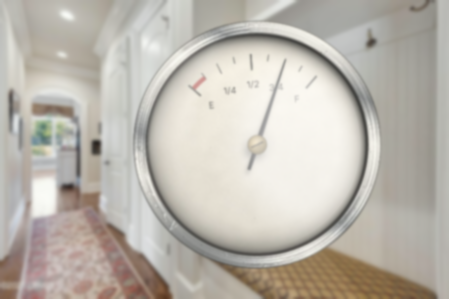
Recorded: 0.75
